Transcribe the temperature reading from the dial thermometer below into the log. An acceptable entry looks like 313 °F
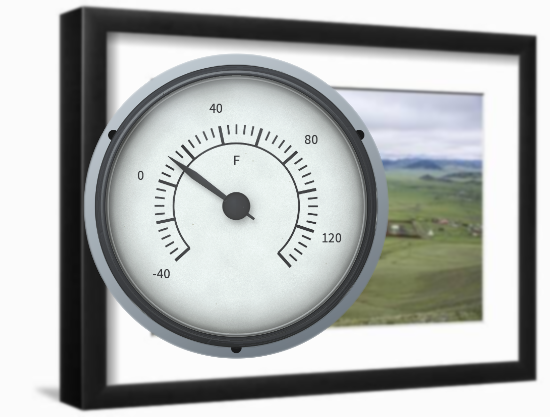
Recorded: 12 °F
